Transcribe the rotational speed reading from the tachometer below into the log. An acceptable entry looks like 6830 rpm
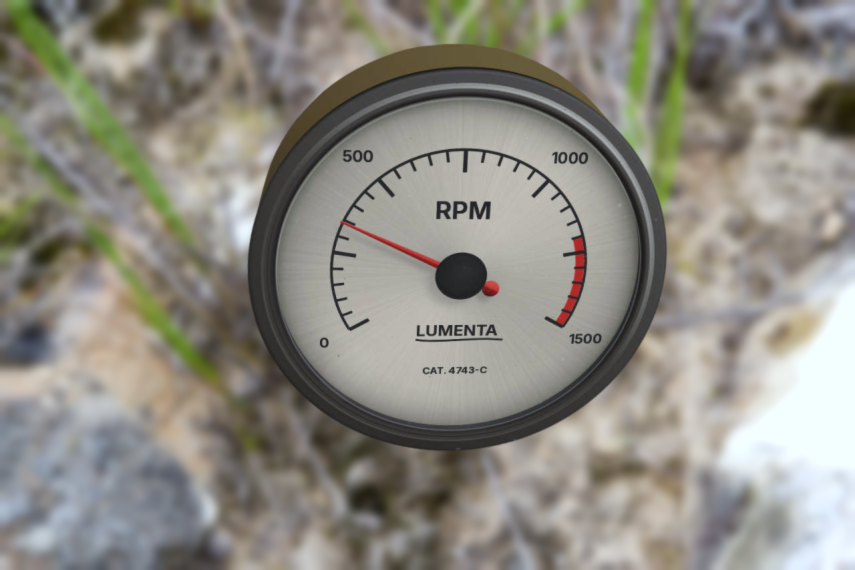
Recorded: 350 rpm
